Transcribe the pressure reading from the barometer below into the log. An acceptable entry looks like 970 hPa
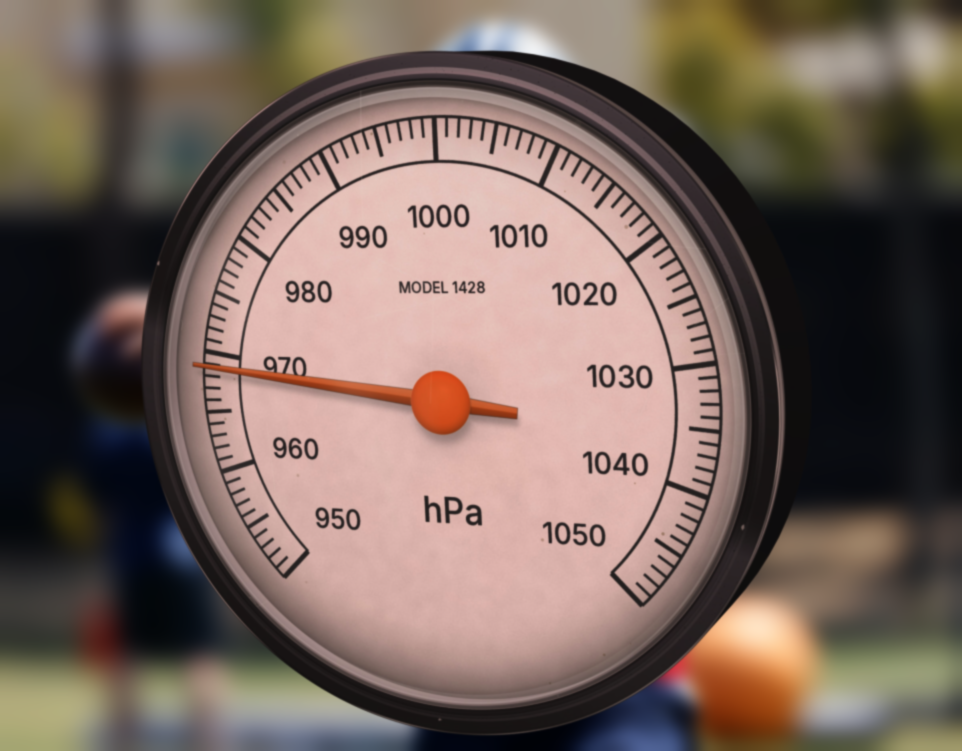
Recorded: 969 hPa
